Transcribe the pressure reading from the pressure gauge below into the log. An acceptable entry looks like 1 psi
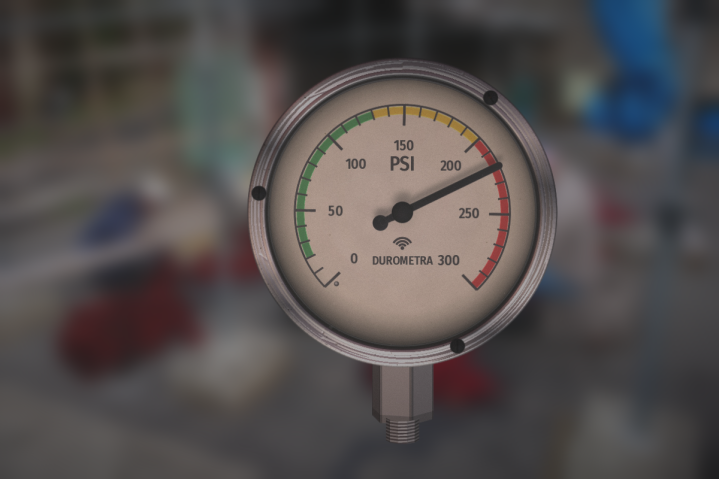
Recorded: 220 psi
